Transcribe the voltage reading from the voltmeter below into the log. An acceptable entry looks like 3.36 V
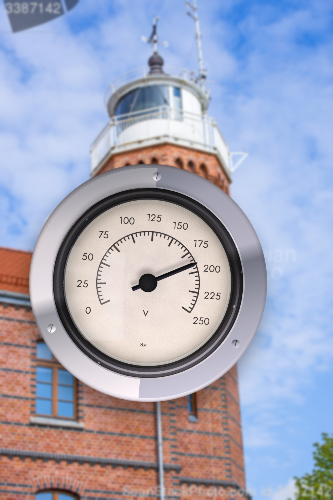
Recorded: 190 V
